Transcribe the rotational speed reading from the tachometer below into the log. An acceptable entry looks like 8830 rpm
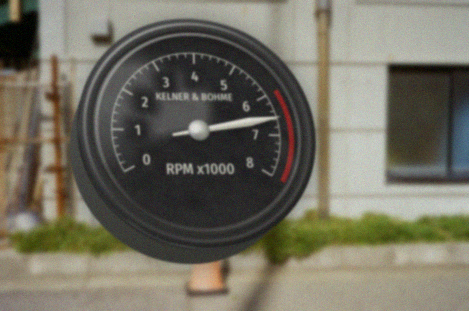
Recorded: 6600 rpm
